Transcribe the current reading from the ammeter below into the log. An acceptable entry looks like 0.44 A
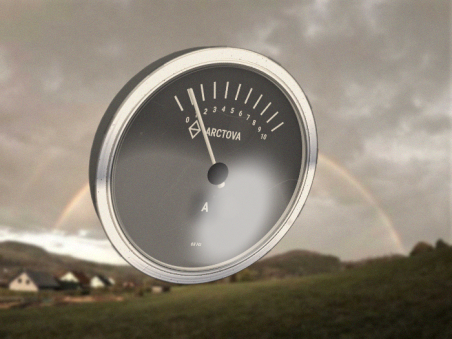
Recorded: 1 A
